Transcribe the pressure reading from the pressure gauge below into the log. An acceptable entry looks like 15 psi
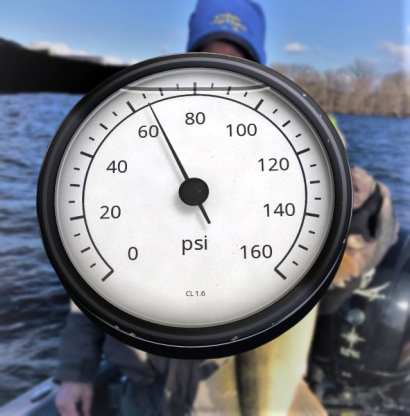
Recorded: 65 psi
